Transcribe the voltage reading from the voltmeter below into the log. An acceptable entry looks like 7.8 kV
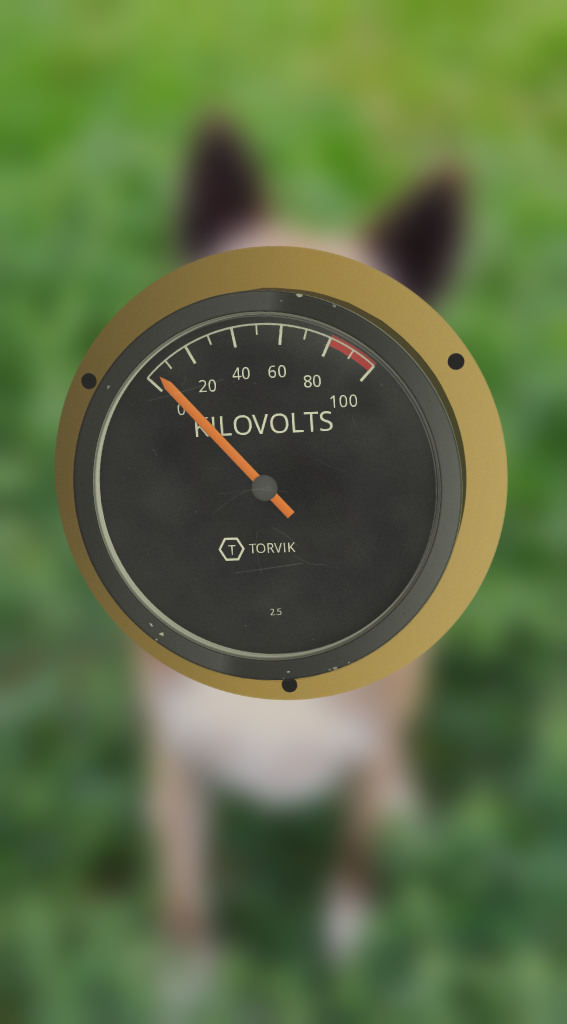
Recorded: 5 kV
